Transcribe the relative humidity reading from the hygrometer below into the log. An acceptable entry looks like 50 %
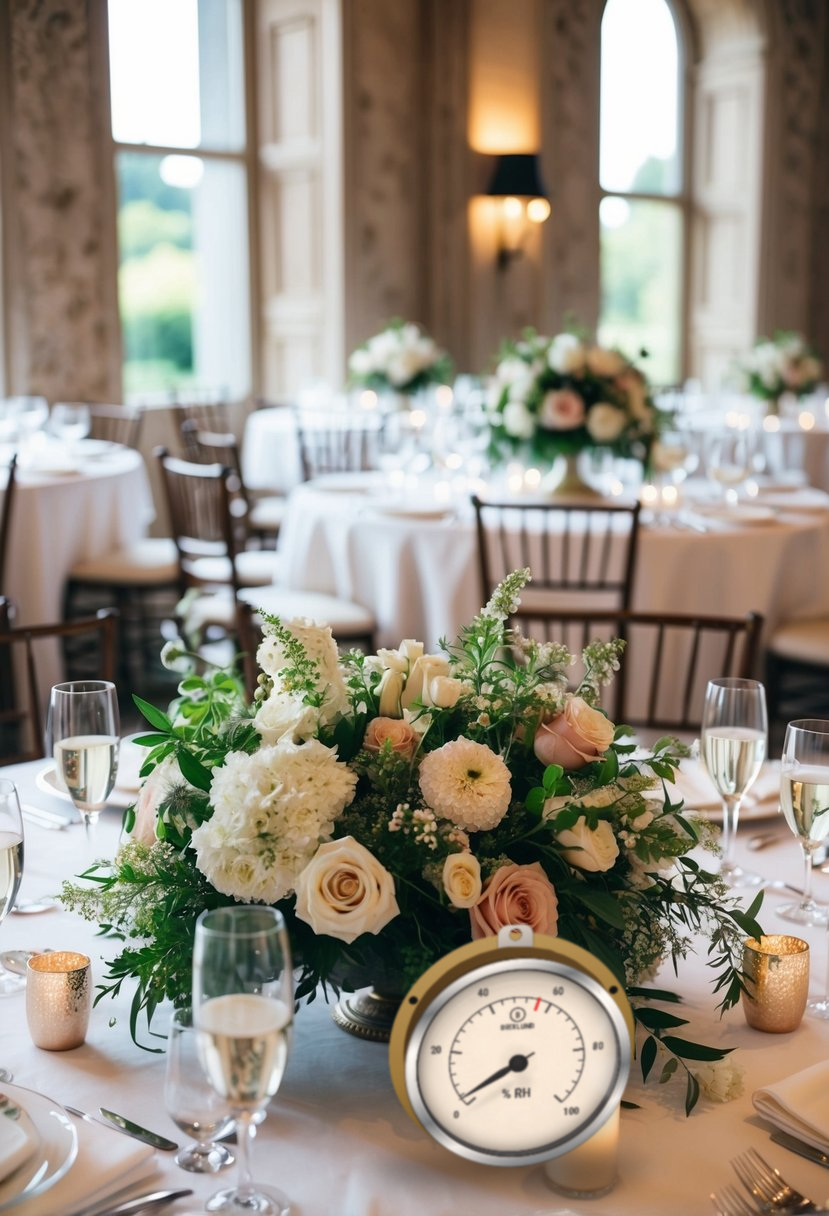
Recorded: 4 %
